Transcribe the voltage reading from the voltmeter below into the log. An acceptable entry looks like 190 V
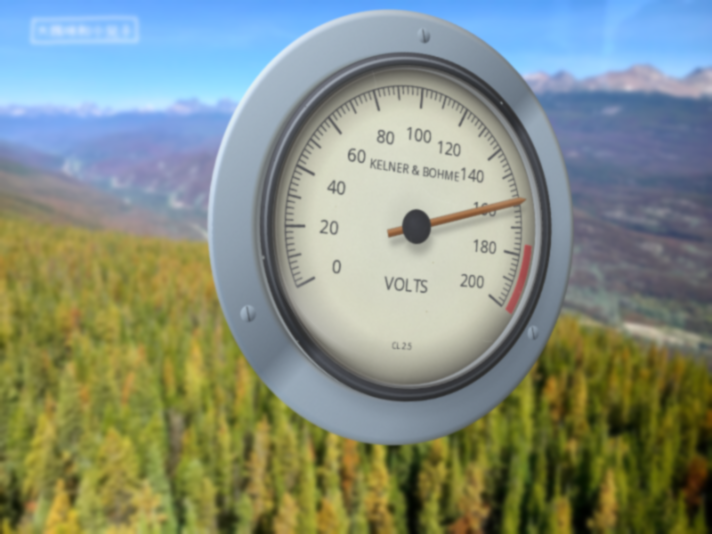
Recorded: 160 V
